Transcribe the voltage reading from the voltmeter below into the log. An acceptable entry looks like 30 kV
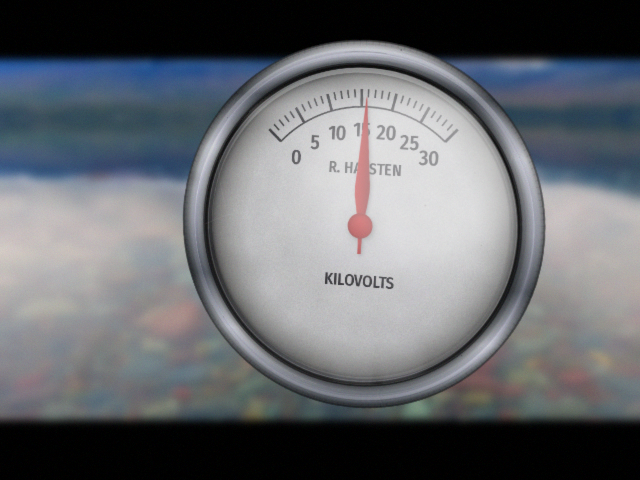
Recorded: 16 kV
